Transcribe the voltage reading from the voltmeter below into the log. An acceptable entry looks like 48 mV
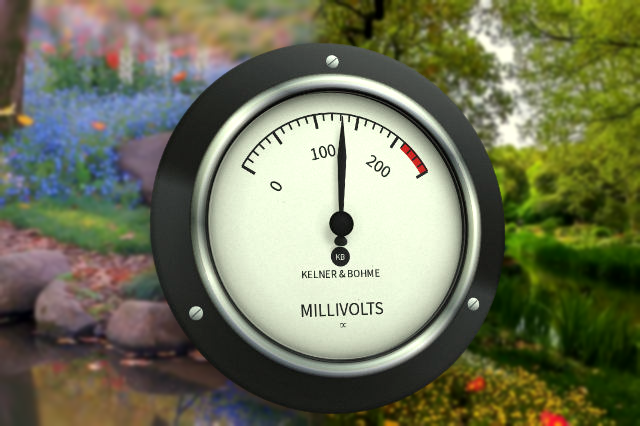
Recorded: 130 mV
